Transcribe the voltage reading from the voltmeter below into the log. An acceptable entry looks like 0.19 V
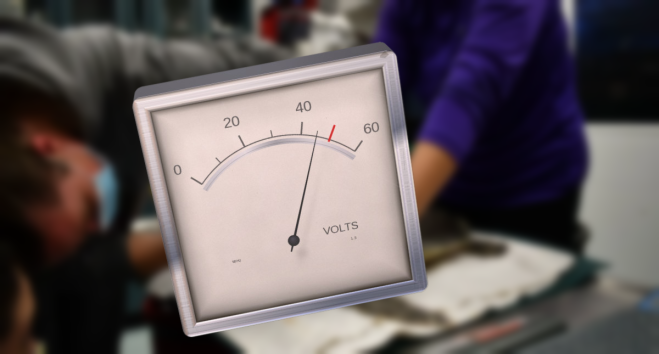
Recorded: 45 V
